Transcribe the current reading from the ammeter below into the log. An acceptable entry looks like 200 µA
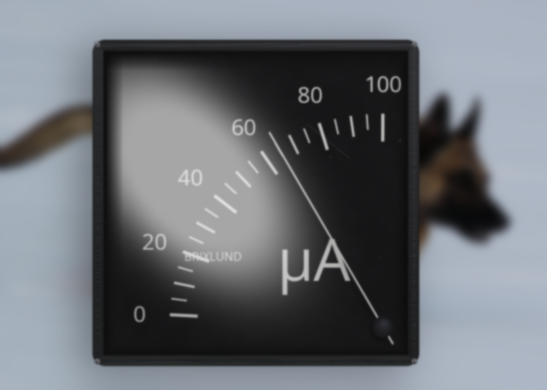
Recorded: 65 µA
